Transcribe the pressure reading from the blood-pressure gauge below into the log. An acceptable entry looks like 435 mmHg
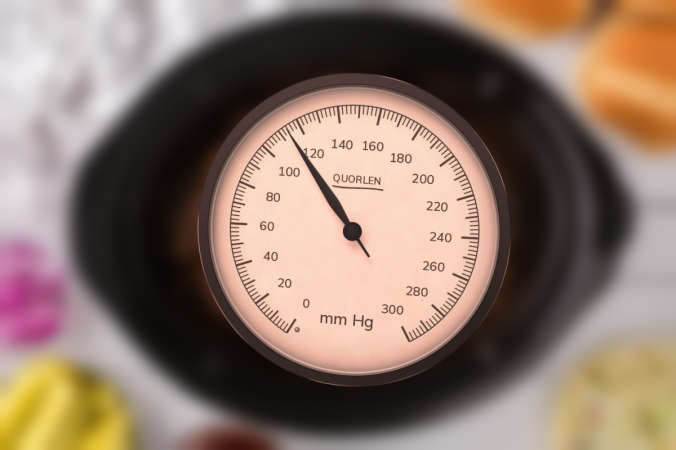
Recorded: 114 mmHg
